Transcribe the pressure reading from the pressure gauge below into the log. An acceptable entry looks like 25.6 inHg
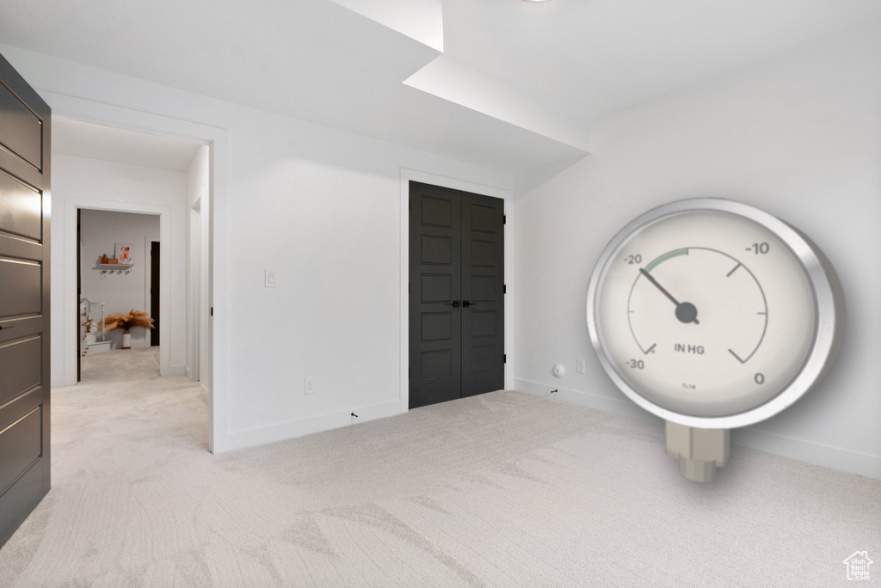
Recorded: -20 inHg
